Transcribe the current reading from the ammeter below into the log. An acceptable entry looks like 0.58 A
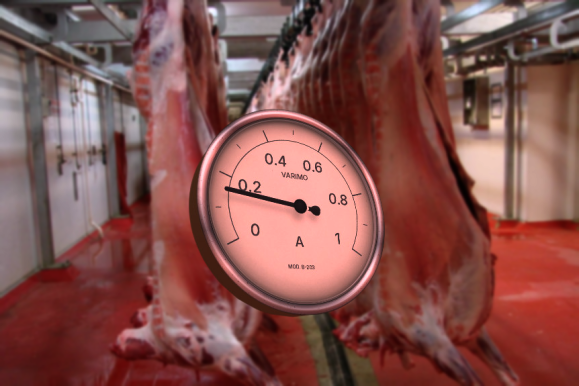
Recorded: 0.15 A
